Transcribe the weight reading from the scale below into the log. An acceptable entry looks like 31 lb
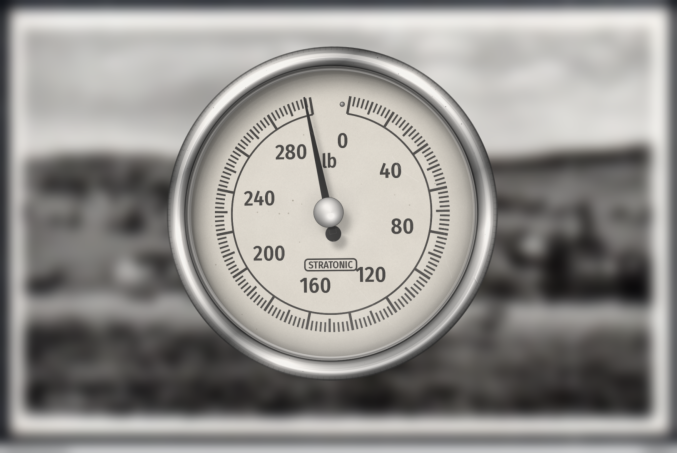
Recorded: 298 lb
